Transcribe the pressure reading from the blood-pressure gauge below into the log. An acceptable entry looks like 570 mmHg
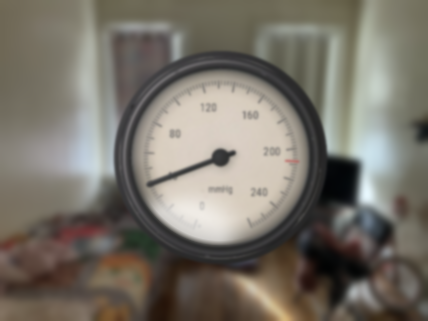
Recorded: 40 mmHg
